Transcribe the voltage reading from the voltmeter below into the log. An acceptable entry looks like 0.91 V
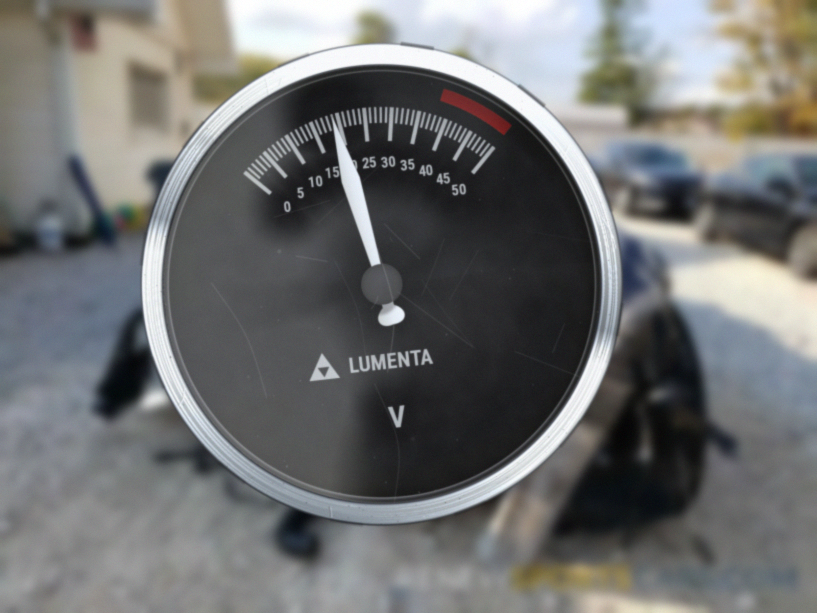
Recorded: 19 V
